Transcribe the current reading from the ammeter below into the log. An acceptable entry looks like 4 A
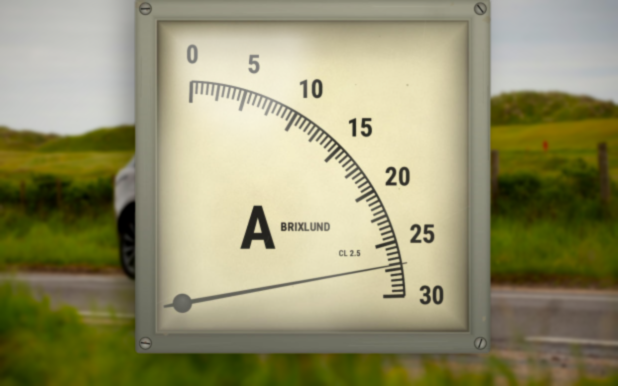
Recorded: 27 A
